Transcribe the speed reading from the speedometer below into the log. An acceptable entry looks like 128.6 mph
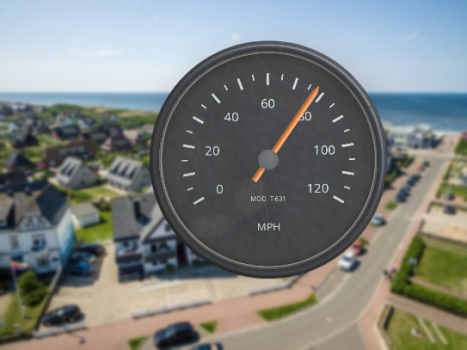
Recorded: 77.5 mph
